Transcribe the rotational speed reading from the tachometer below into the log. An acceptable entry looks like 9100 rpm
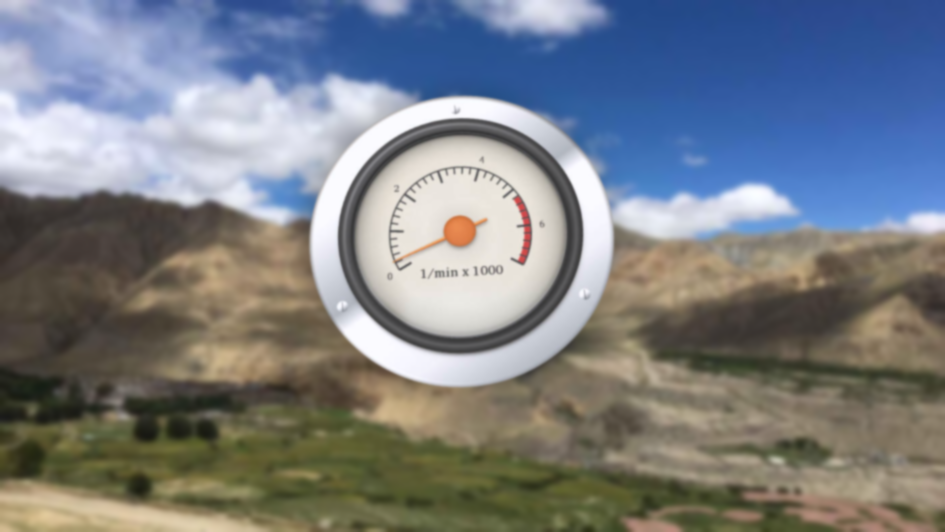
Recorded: 200 rpm
